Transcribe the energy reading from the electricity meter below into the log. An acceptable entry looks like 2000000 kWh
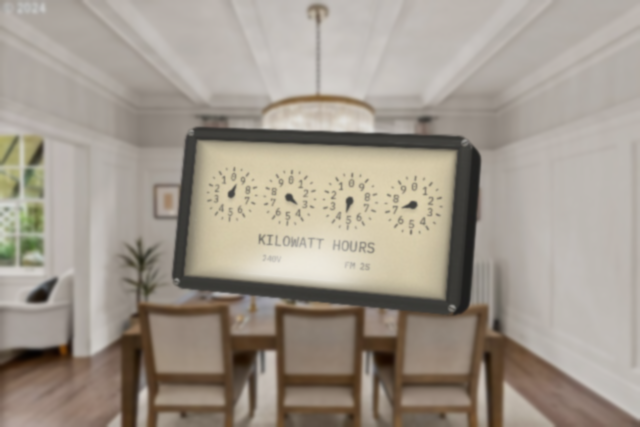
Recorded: 9347 kWh
